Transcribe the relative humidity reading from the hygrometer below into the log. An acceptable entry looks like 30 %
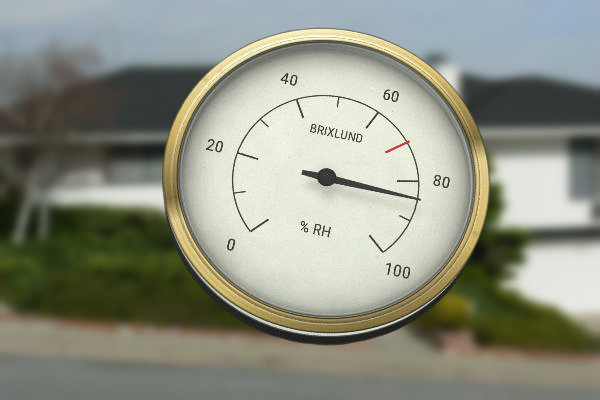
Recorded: 85 %
